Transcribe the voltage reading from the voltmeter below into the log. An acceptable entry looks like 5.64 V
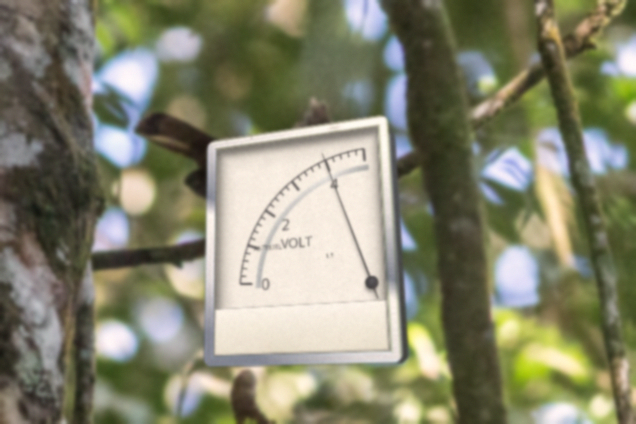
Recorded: 4 V
